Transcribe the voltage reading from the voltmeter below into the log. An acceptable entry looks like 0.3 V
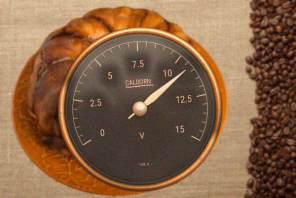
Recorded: 10.75 V
